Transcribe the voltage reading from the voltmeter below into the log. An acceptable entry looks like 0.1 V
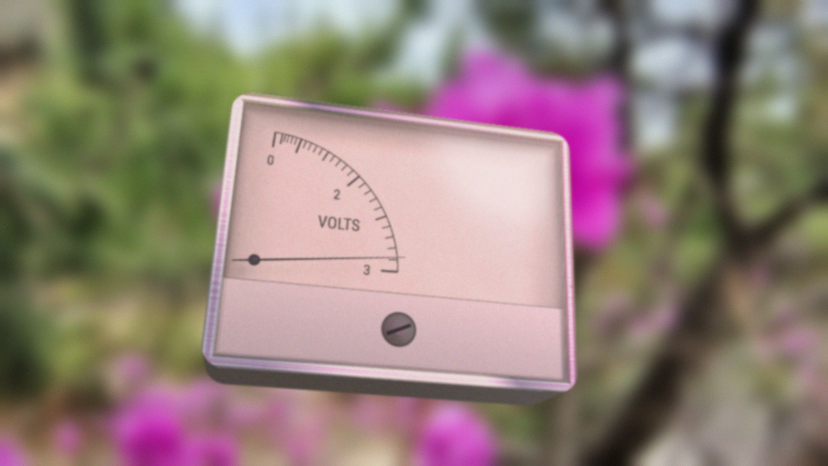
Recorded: 2.9 V
